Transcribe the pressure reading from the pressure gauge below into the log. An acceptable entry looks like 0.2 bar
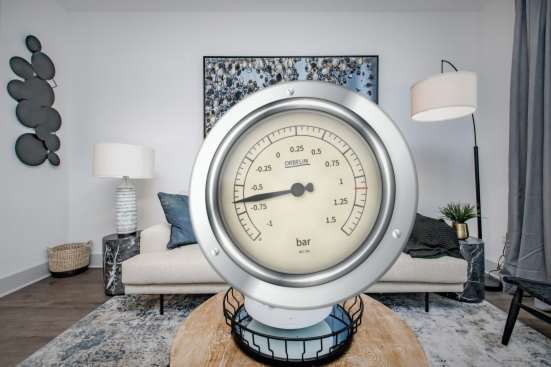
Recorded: -0.65 bar
